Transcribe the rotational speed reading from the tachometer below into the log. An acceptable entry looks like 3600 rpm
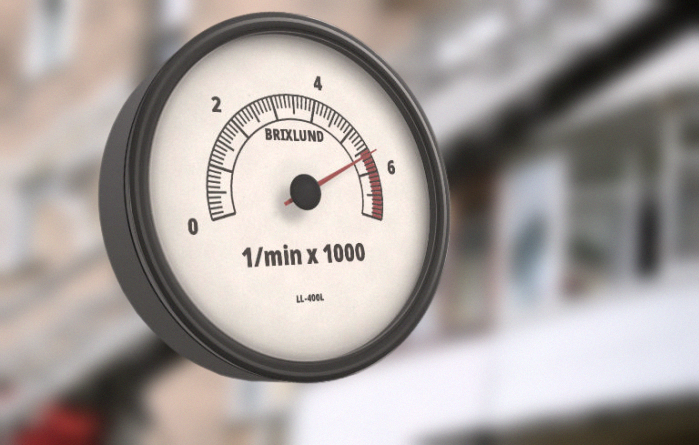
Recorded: 5600 rpm
